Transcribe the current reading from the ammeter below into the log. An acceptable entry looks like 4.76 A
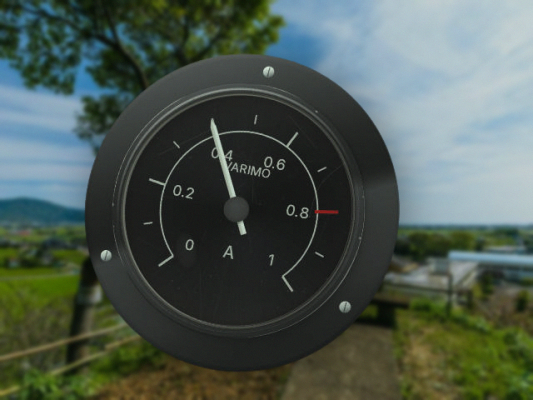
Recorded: 0.4 A
